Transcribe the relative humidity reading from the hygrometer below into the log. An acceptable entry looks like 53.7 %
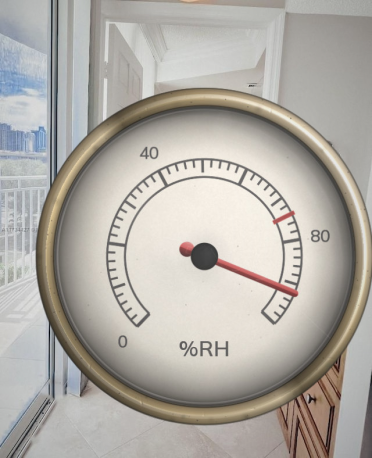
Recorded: 92 %
